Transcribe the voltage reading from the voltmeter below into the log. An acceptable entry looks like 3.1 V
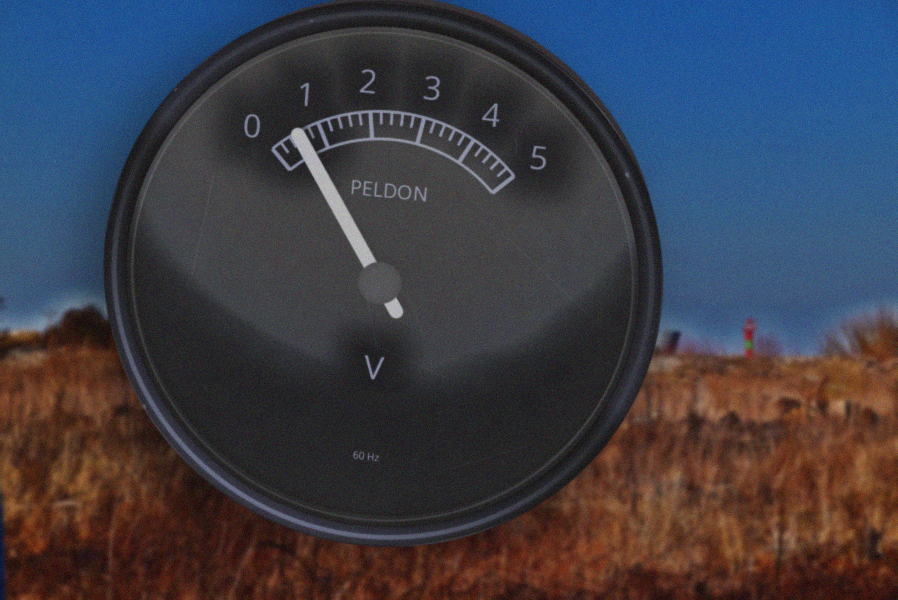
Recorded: 0.6 V
